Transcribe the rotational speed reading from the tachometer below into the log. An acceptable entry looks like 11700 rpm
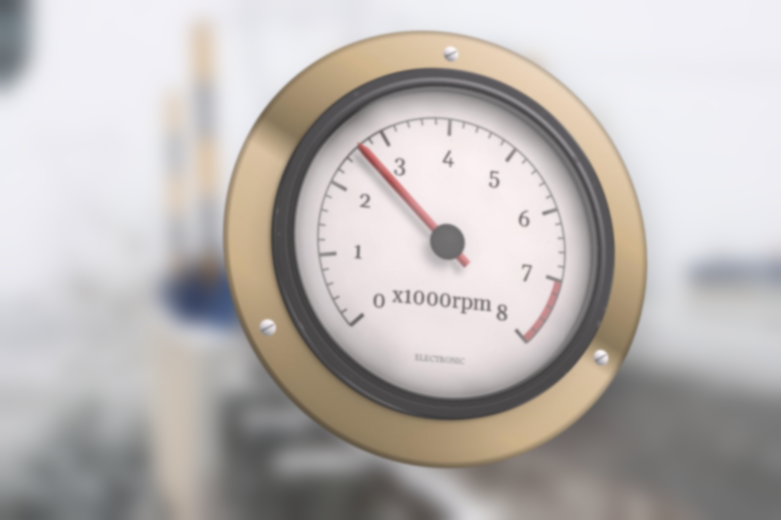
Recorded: 2600 rpm
